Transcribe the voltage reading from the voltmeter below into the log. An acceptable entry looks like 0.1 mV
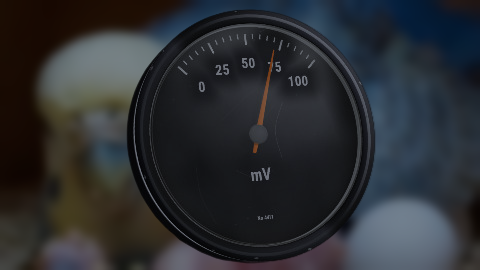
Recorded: 70 mV
